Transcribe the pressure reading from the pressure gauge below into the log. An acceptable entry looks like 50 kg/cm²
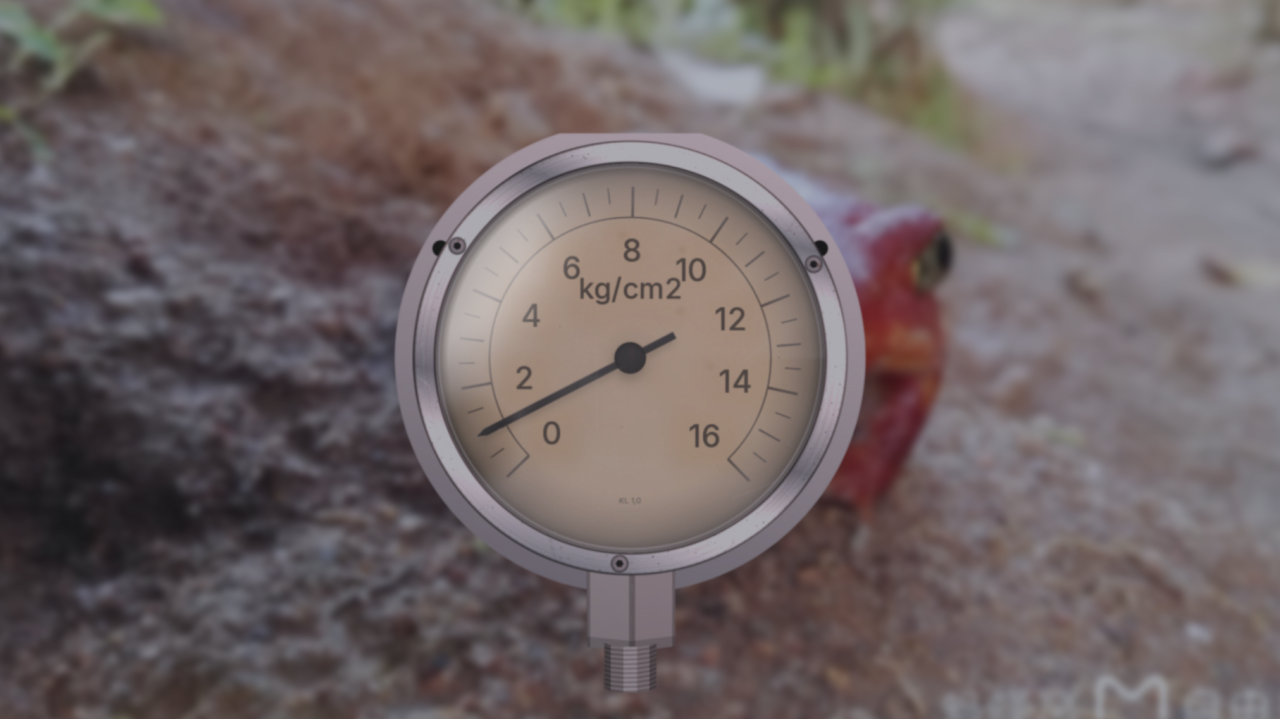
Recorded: 1 kg/cm²
